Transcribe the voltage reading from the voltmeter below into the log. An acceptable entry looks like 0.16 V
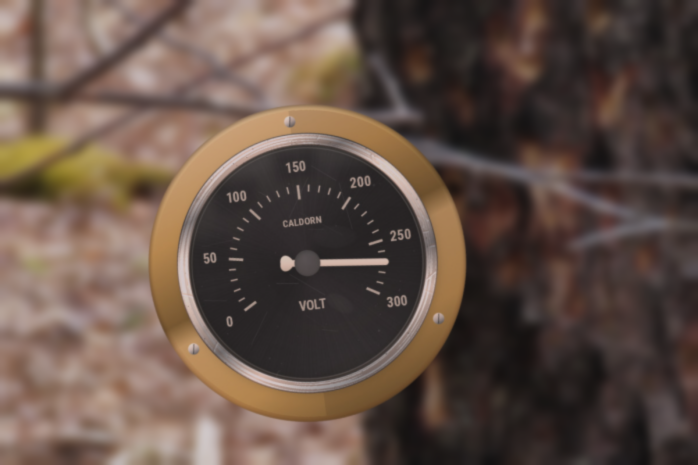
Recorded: 270 V
